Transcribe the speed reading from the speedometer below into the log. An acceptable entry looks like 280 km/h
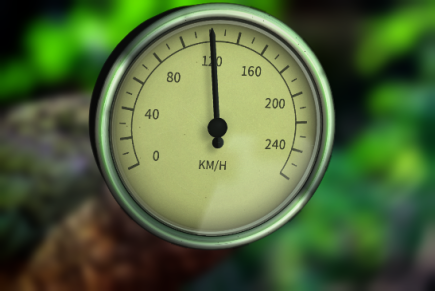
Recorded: 120 km/h
